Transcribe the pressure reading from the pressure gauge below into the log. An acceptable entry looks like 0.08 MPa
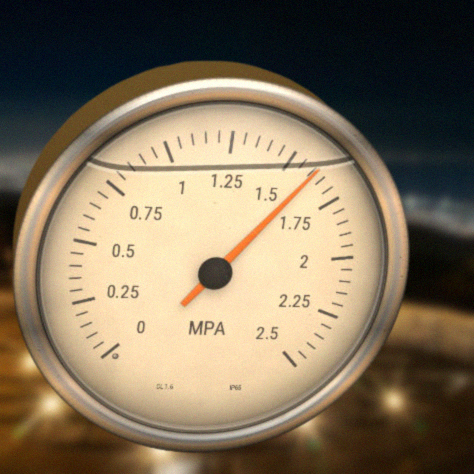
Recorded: 1.6 MPa
